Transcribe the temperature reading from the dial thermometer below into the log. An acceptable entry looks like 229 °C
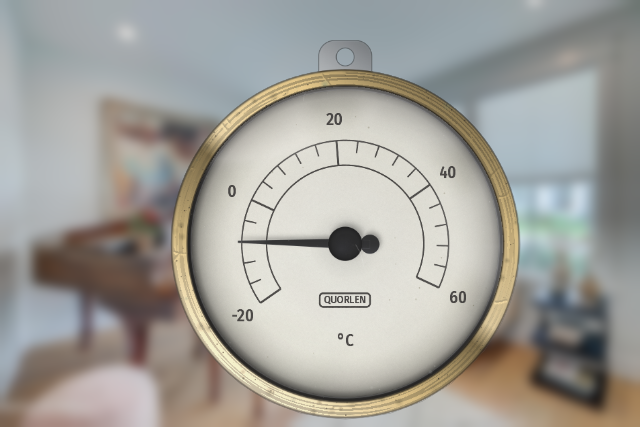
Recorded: -8 °C
